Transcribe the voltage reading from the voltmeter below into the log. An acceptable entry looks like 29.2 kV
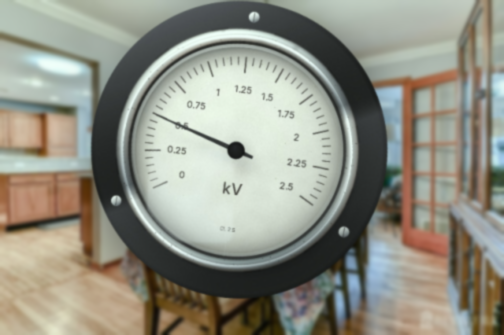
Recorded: 0.5 kV
